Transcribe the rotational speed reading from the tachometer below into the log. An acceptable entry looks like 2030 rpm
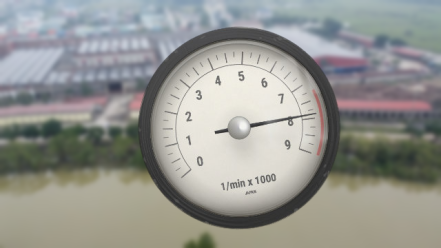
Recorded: 7875 rpm
